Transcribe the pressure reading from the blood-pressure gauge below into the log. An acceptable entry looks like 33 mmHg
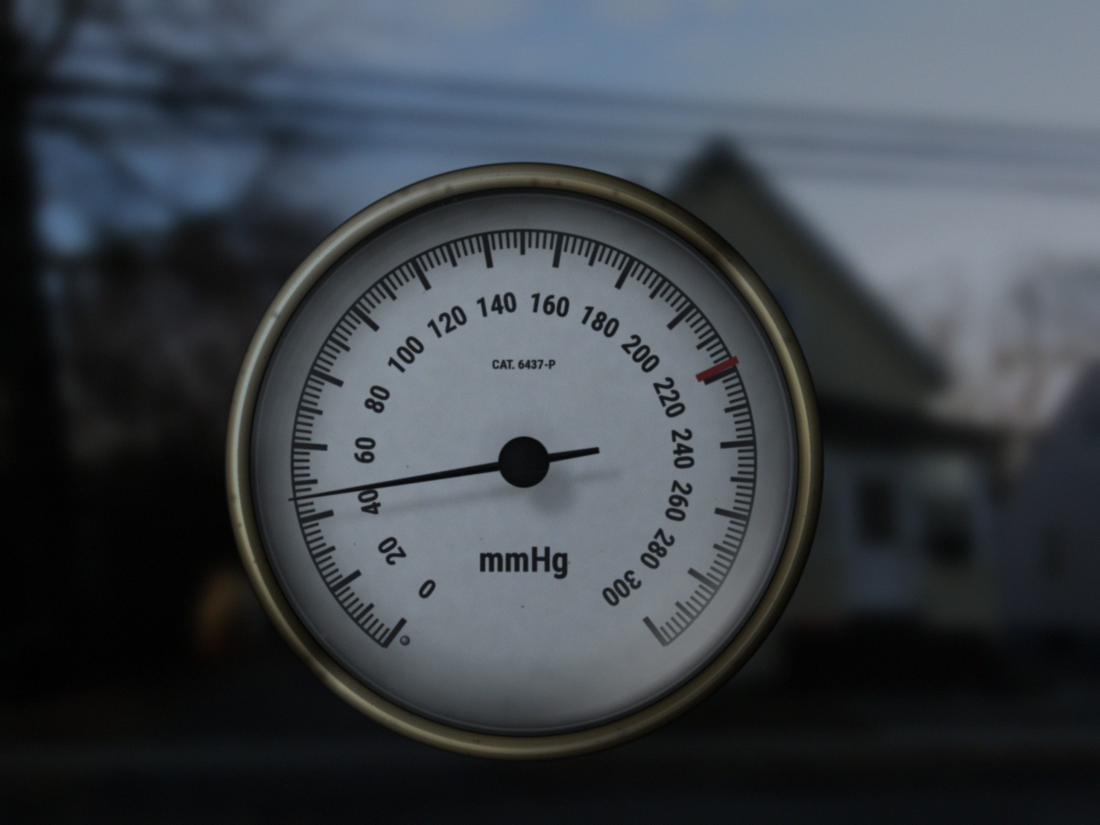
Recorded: 46 mmHg
